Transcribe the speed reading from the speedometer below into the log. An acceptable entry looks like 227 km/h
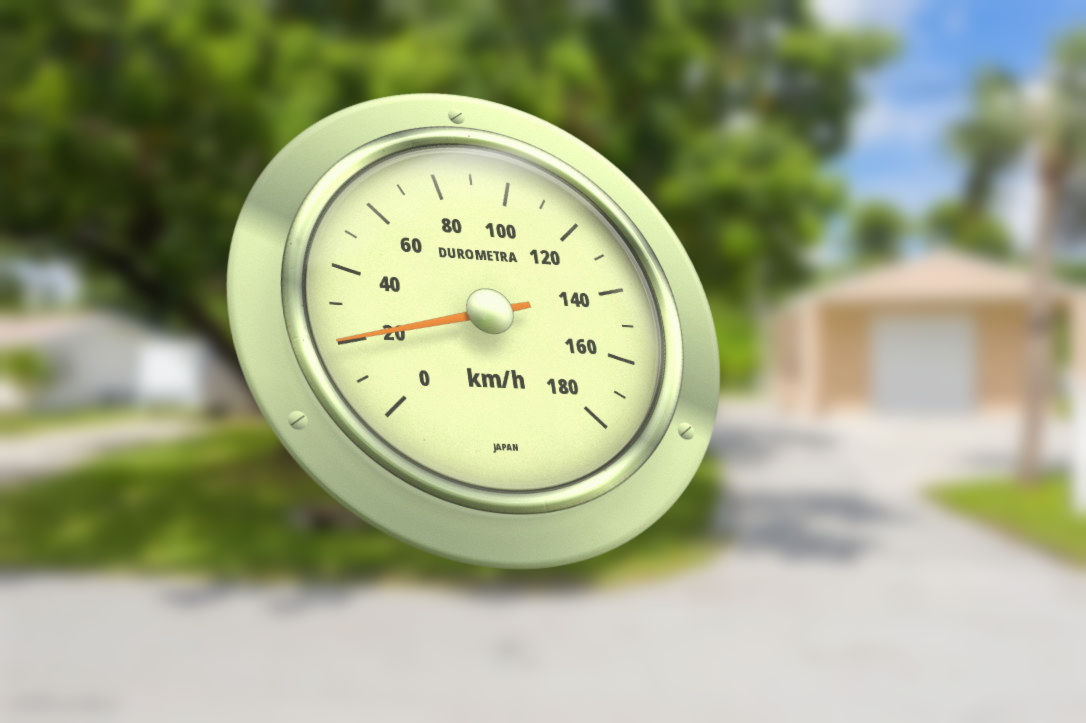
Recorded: 20 km/h
